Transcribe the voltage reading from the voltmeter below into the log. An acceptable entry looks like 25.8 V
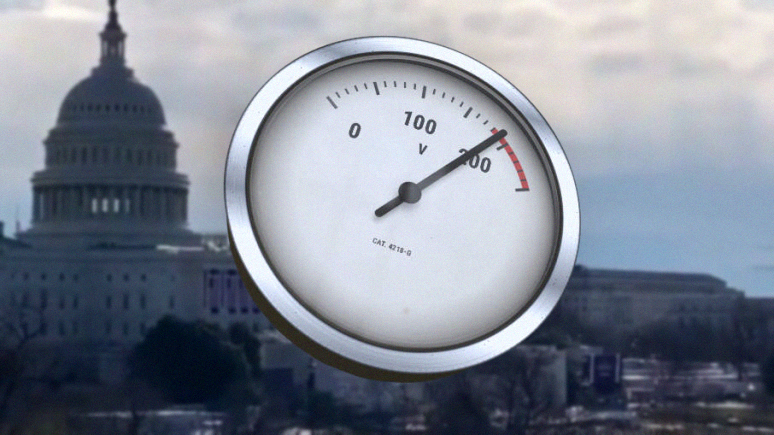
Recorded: 190 V
